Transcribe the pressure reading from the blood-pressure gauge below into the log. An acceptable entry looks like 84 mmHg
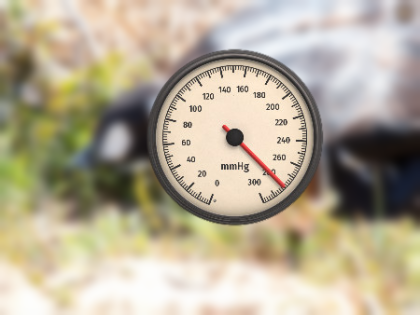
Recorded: 280 mmHg
